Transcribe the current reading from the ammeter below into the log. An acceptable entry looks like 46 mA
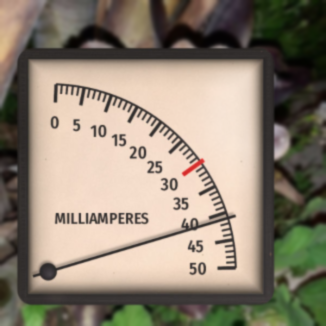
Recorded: 41 mA
